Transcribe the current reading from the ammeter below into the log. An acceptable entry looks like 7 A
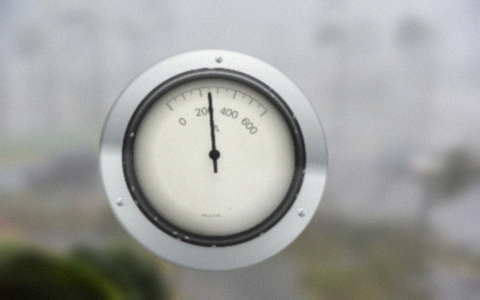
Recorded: 250 A
